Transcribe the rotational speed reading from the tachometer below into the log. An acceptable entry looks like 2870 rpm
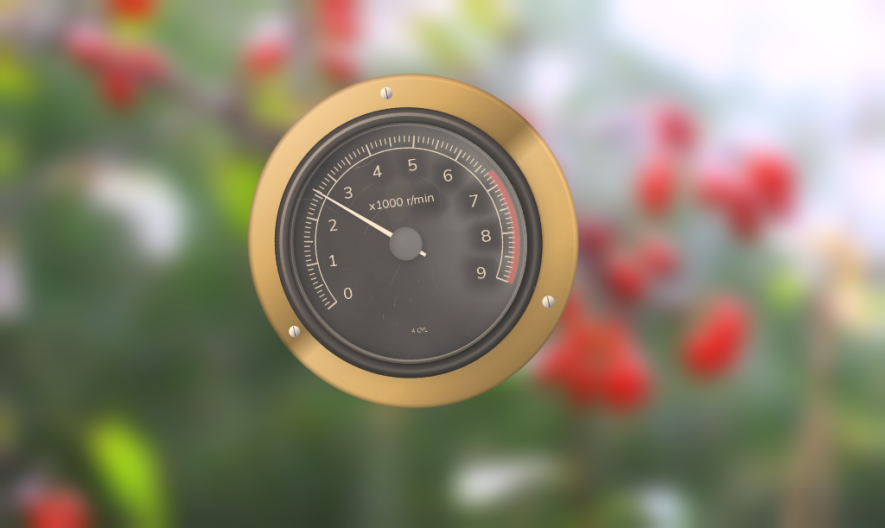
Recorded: 2600 rpm
